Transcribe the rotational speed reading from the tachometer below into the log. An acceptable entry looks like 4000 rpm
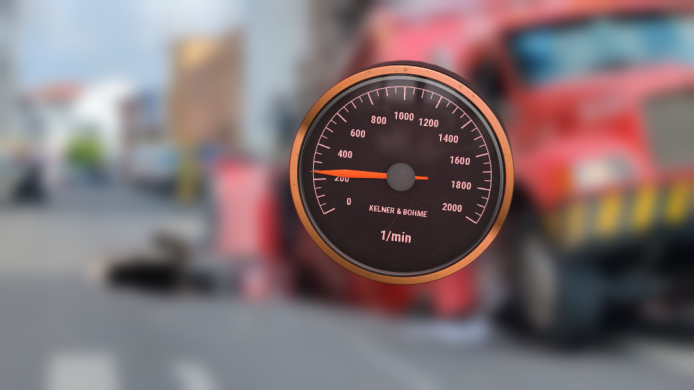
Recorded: 250 rpm
